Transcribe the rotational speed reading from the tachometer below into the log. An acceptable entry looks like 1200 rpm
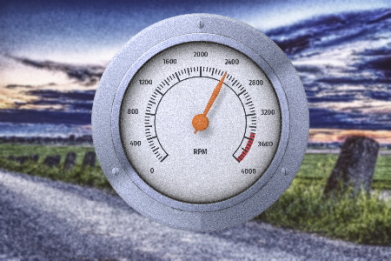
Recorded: 2400 rpm
